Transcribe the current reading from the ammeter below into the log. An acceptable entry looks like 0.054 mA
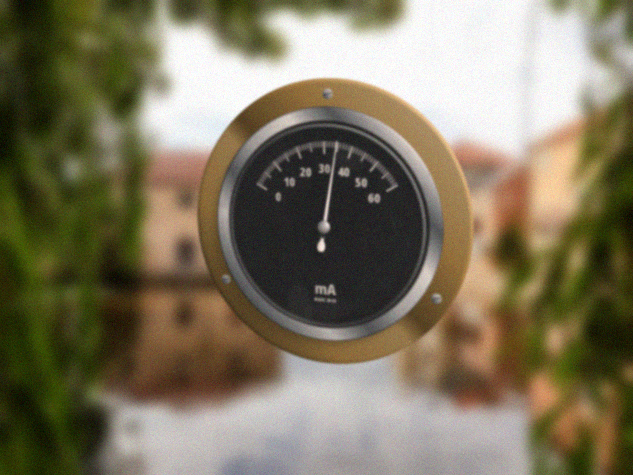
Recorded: 35 mA
